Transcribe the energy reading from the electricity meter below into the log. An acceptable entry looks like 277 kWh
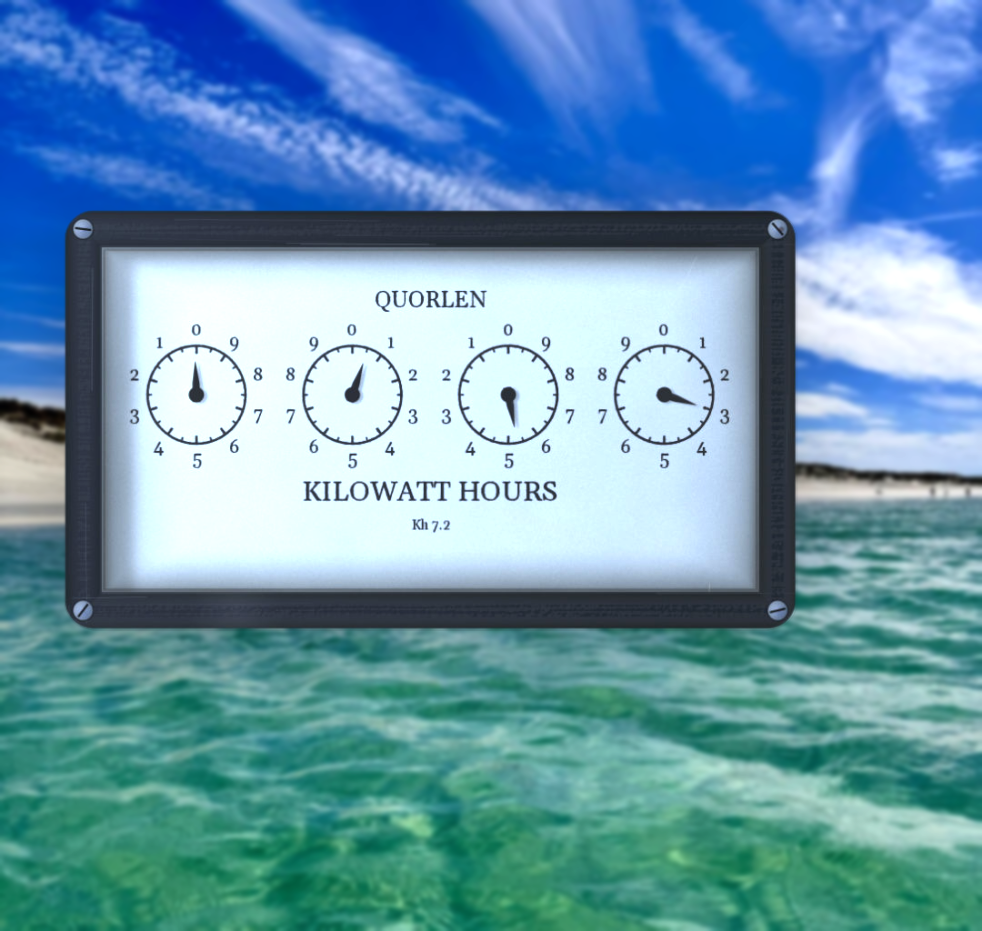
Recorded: 53 kWh
